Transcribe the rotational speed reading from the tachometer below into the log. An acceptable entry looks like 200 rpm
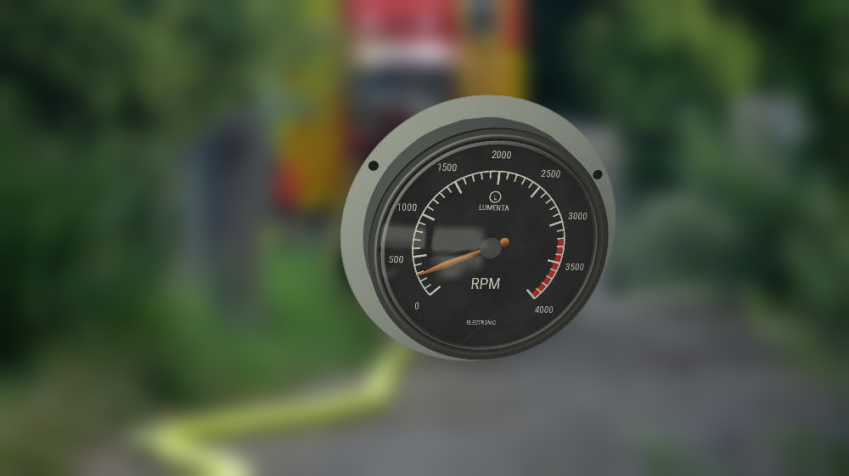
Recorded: 300 rpm
